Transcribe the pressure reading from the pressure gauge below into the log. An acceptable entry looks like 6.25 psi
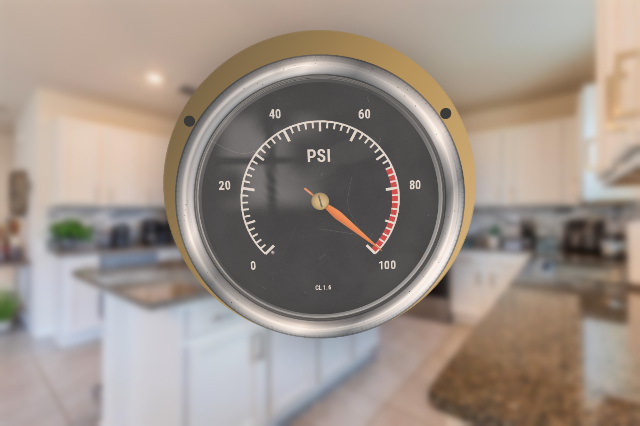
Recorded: 98 psi
